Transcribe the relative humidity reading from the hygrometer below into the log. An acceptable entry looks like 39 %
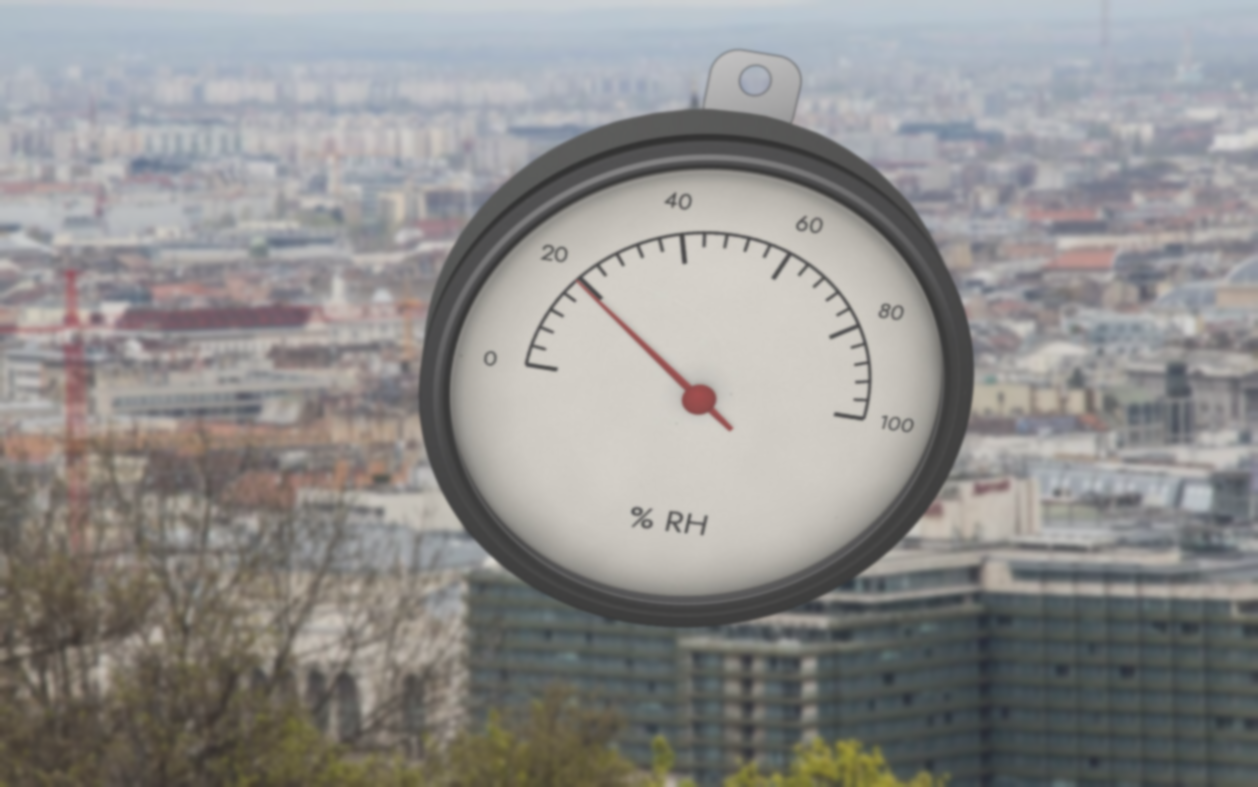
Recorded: 20 %
